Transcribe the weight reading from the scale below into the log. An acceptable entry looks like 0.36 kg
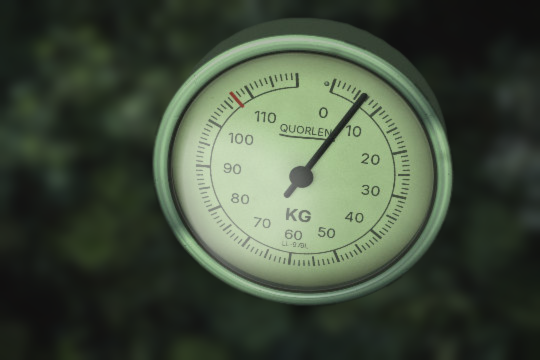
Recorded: 6 kg
